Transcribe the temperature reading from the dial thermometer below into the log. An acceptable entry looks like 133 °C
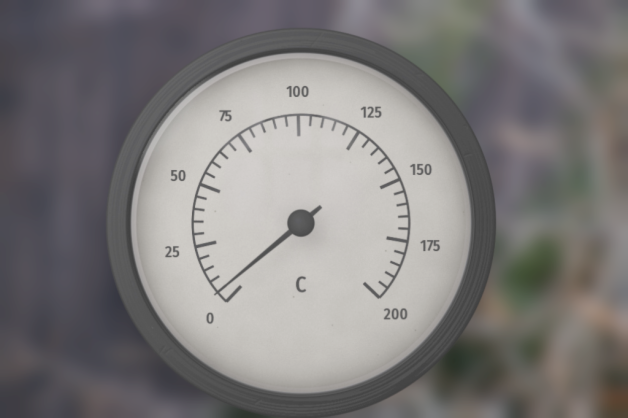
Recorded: 5 °C
